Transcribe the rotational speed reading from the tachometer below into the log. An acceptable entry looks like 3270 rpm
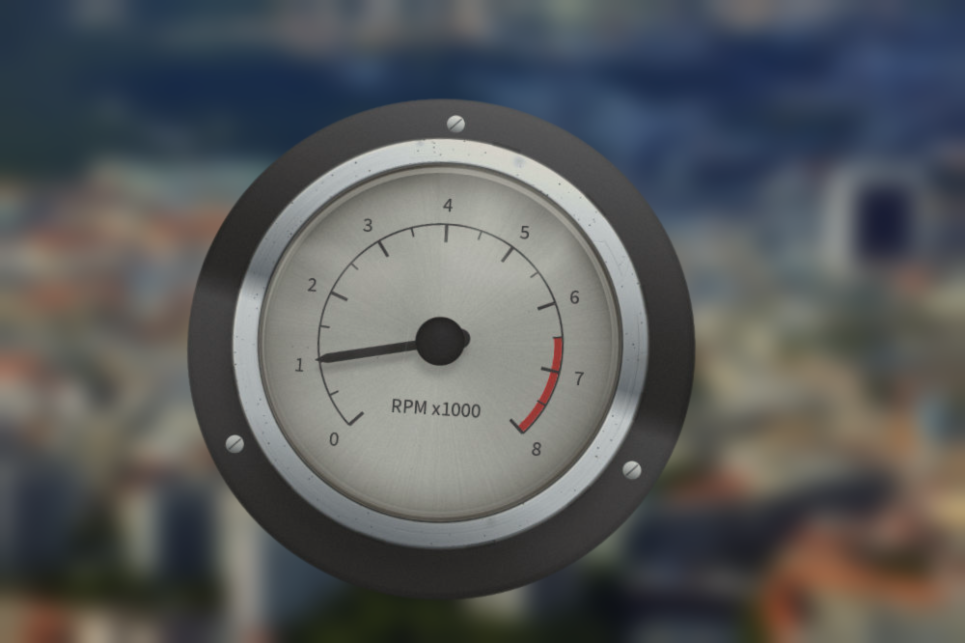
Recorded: 1000 rpm
